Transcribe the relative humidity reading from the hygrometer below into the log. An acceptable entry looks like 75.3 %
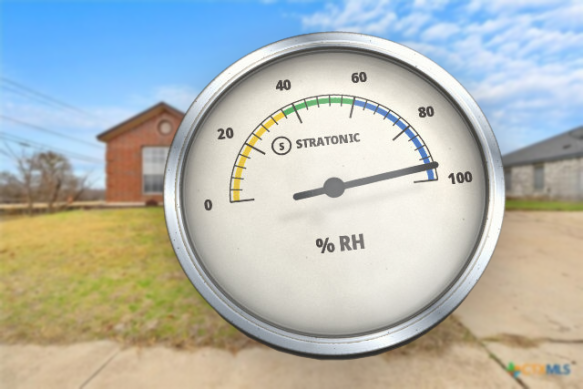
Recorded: 96 %
